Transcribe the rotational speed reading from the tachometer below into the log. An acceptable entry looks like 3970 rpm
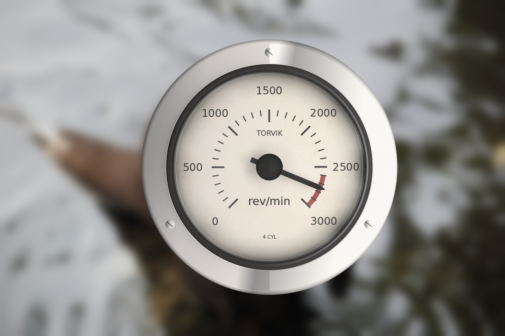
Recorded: 2750 rpm
